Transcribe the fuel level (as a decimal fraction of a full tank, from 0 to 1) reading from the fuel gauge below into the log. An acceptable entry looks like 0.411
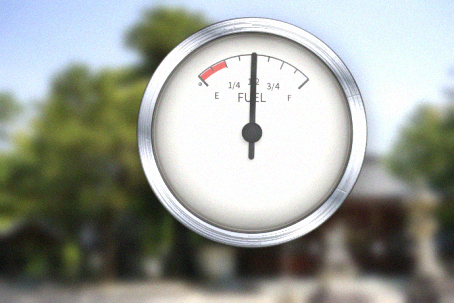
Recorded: 0.5
